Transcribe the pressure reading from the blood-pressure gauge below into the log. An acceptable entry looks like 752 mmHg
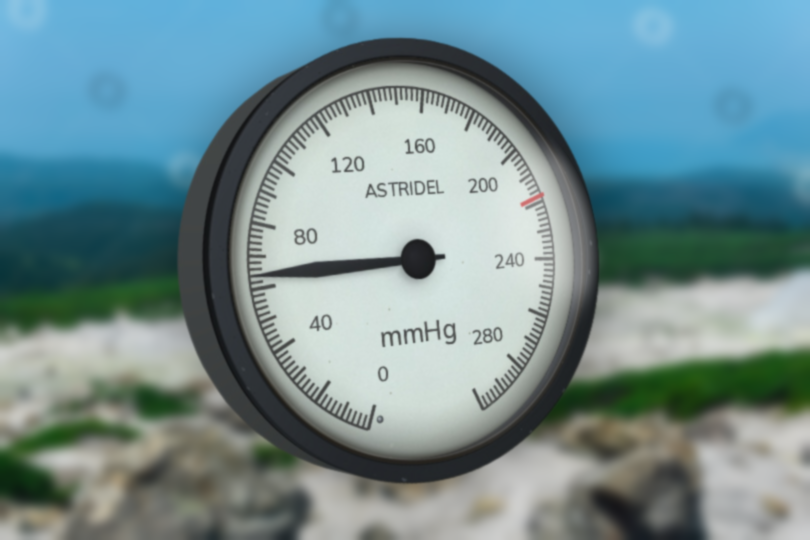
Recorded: 64 mmHg
